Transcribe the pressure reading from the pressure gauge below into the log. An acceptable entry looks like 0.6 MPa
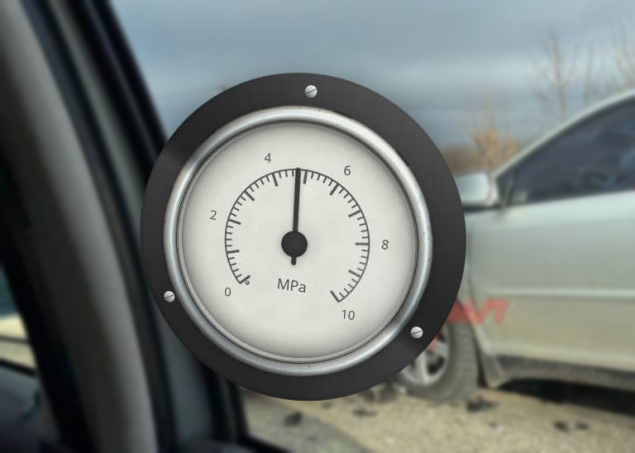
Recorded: 4.8 MPa
